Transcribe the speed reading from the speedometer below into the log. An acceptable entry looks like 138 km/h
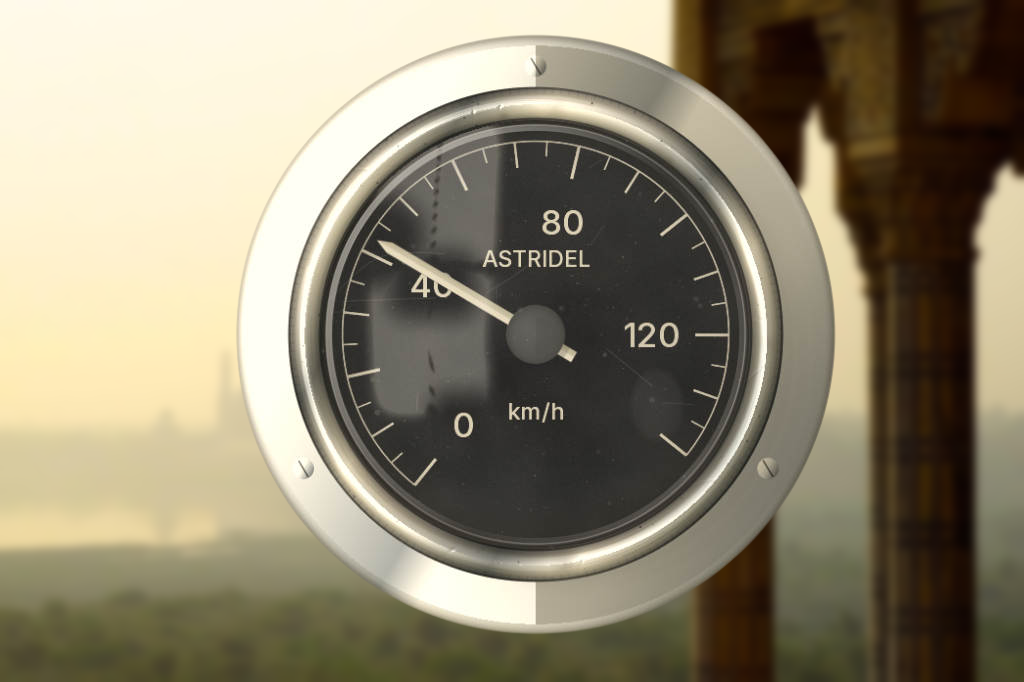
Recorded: 42.5 km/h
